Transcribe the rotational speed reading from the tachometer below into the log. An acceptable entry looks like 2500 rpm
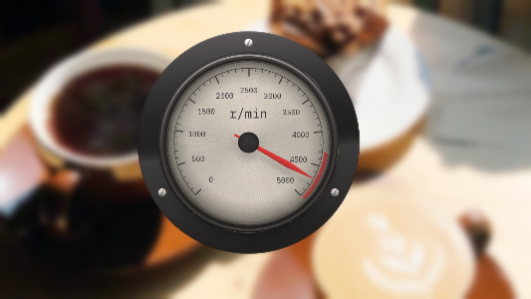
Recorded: 4700 rpm
